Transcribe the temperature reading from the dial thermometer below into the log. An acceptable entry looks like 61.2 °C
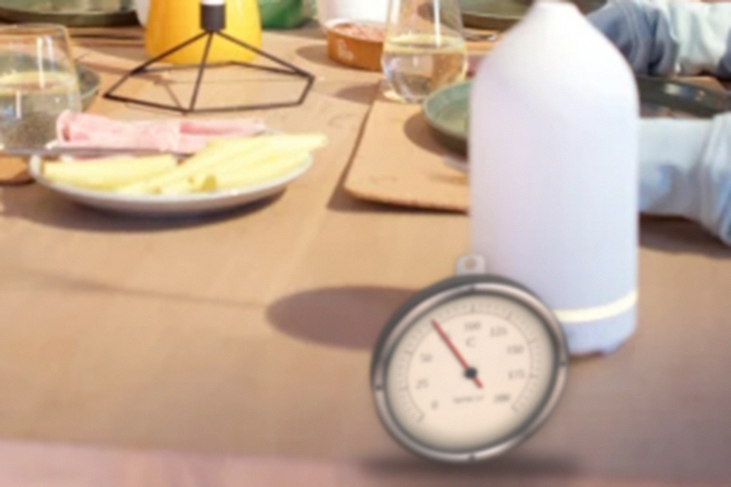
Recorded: 75 °C
